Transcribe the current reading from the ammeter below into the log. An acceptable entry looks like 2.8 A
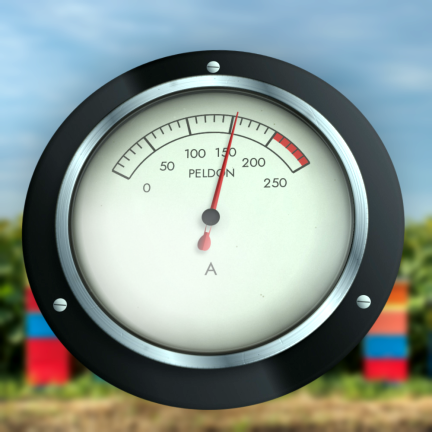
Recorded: 155 A
